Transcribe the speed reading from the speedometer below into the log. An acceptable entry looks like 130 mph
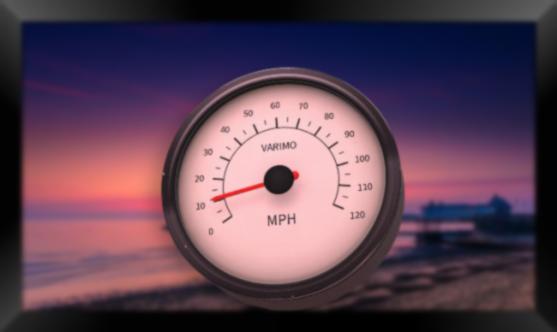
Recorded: 10 mph
